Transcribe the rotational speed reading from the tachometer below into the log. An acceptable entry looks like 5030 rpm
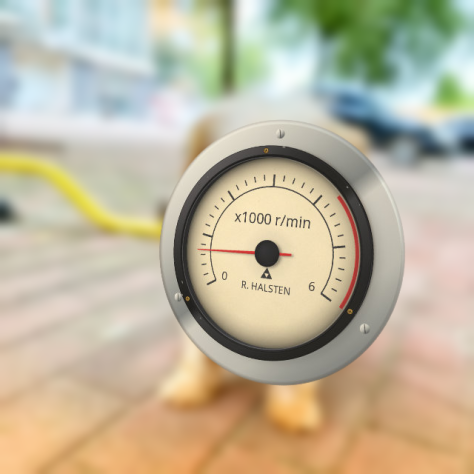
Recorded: 700 rpm
